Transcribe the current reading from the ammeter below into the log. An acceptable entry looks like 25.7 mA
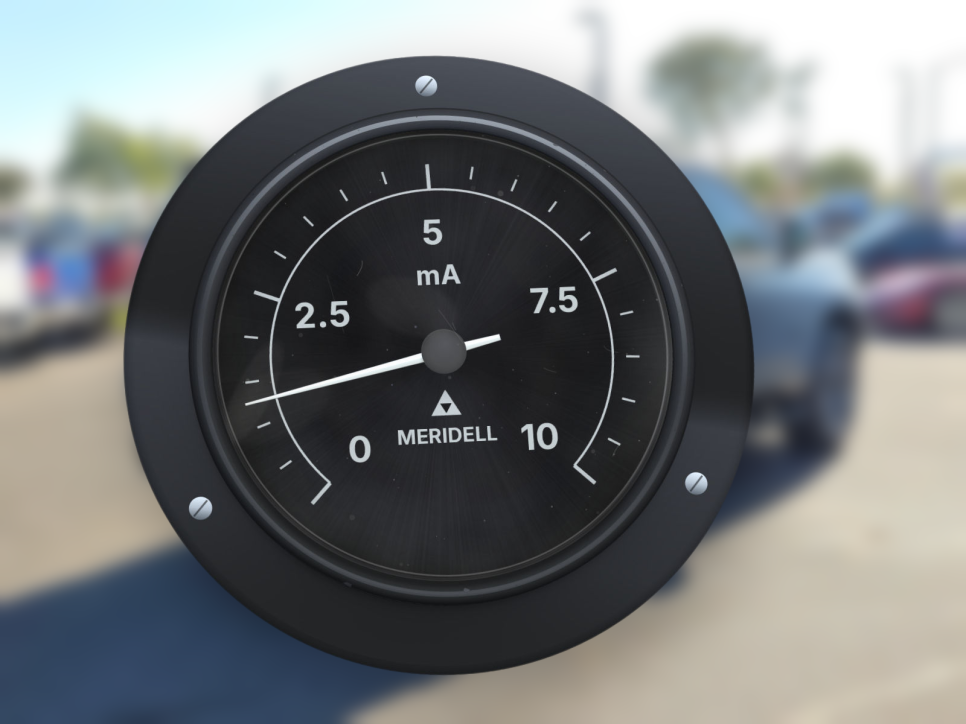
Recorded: 1.25 mA
